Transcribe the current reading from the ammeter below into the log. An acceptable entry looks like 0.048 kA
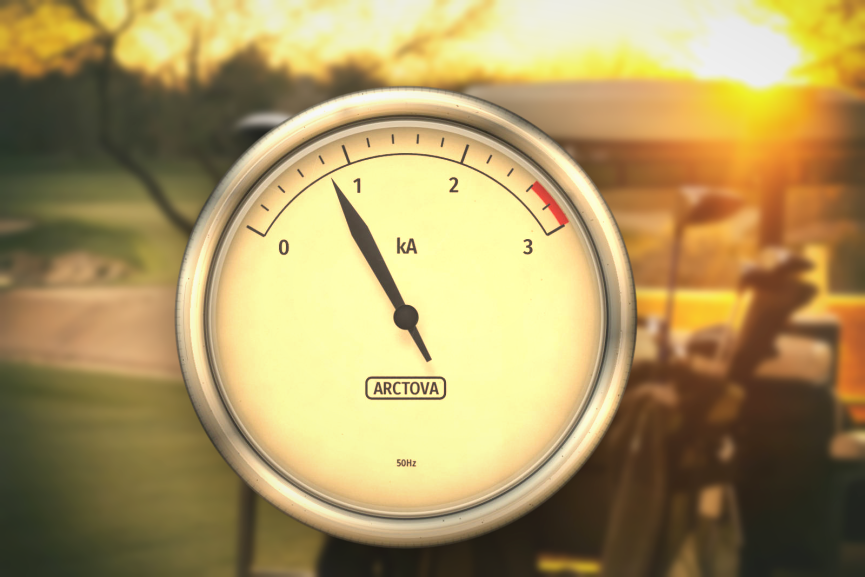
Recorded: 0.8 kA
